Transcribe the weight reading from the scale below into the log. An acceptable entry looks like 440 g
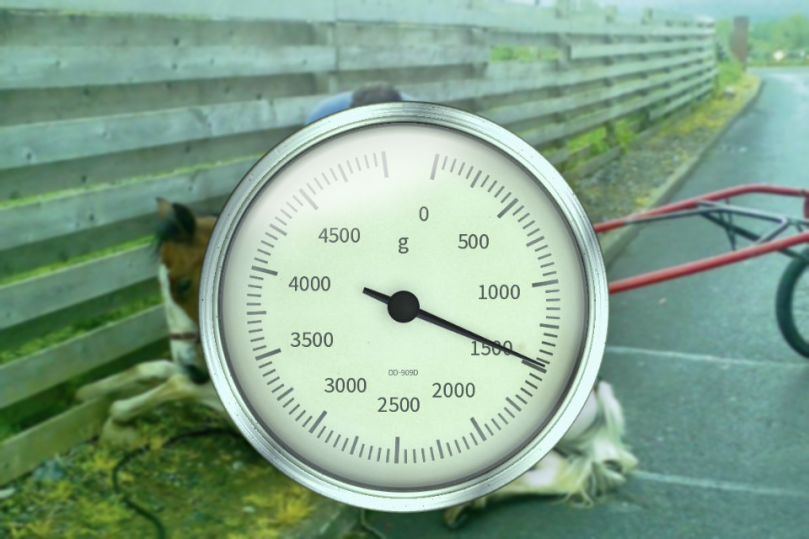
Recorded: 1475 g
